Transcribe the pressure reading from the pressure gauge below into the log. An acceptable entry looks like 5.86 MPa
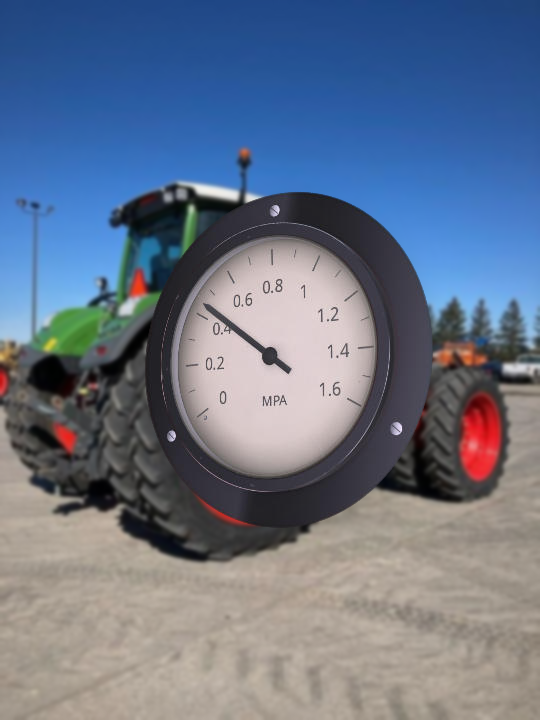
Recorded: 0.45 MPa
